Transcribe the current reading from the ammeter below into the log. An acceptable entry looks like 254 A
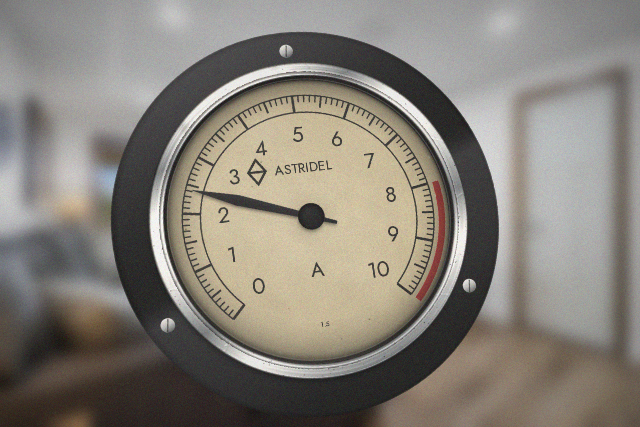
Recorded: 2.4 A
